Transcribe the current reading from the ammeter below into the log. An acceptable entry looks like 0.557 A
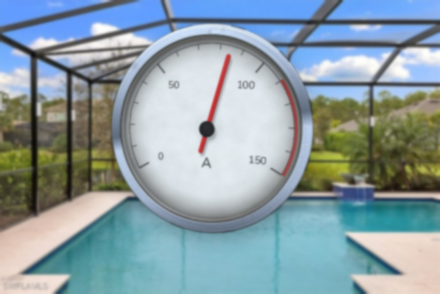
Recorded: 85 A
